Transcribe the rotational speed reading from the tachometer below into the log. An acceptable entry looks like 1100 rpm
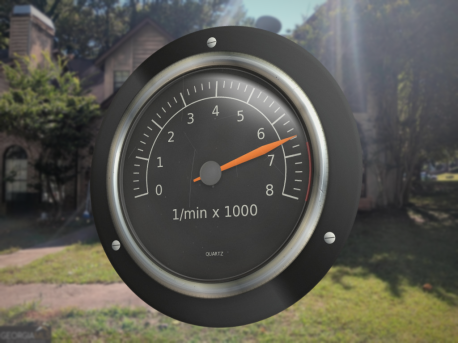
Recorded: 6600 rpm
